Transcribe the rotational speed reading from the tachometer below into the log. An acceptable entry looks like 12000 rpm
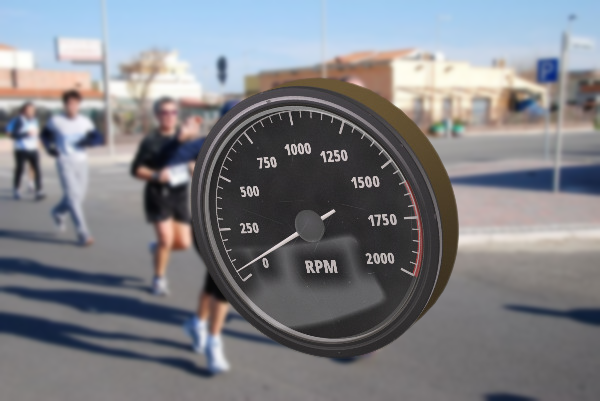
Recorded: 50 rpm
